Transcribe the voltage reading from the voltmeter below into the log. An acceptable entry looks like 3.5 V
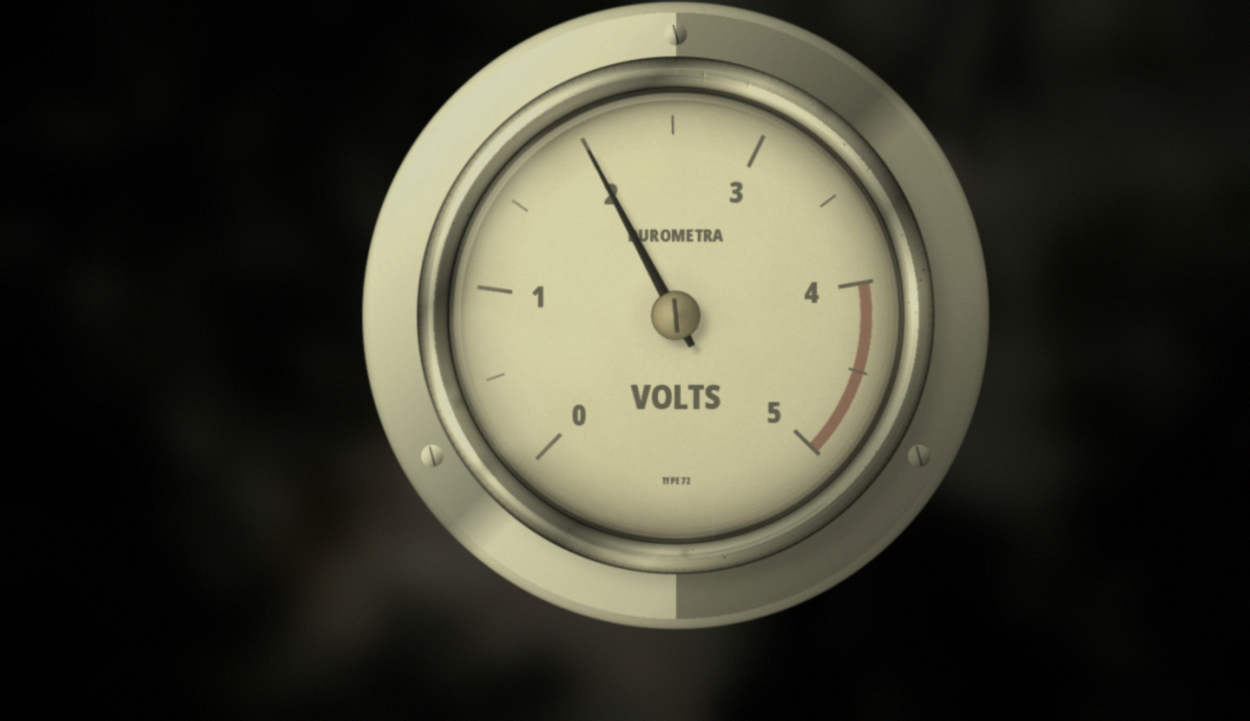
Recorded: 2 V
